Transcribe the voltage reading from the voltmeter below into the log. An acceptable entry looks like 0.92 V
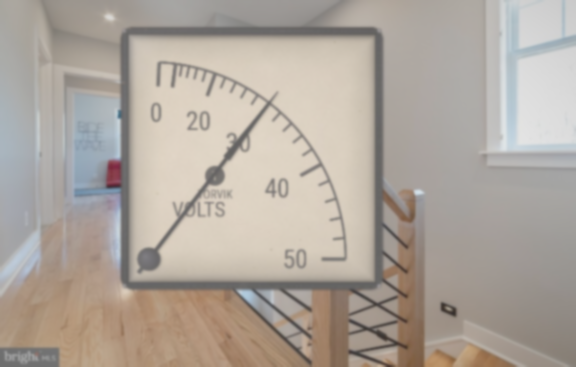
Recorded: 30 V
